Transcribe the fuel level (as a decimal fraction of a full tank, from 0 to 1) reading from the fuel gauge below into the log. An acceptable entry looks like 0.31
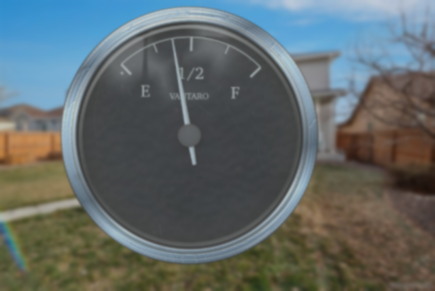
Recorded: 0.375
